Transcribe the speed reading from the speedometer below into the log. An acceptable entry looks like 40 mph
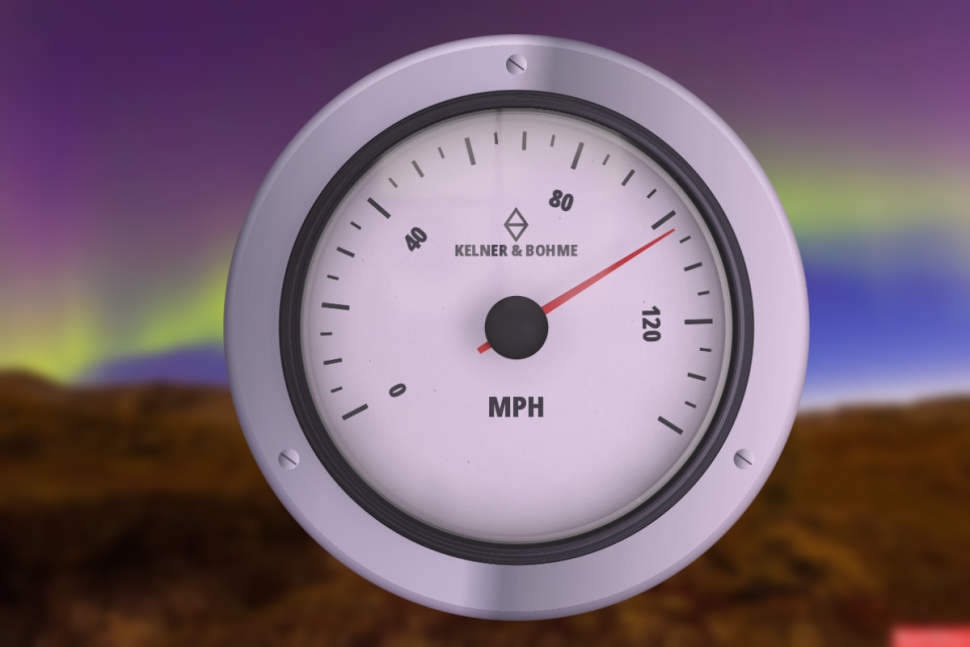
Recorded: 102.5 mph
